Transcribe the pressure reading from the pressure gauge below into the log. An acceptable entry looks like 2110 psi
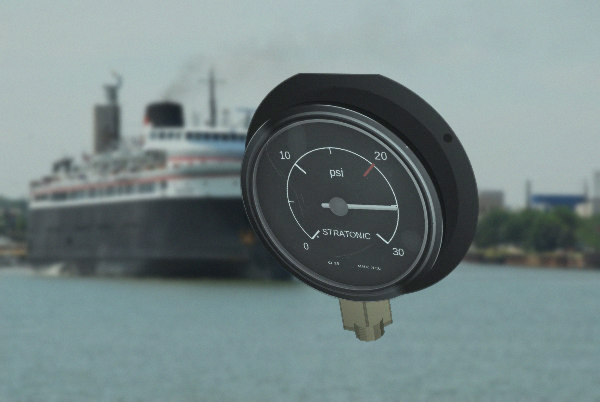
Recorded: 25 psi
